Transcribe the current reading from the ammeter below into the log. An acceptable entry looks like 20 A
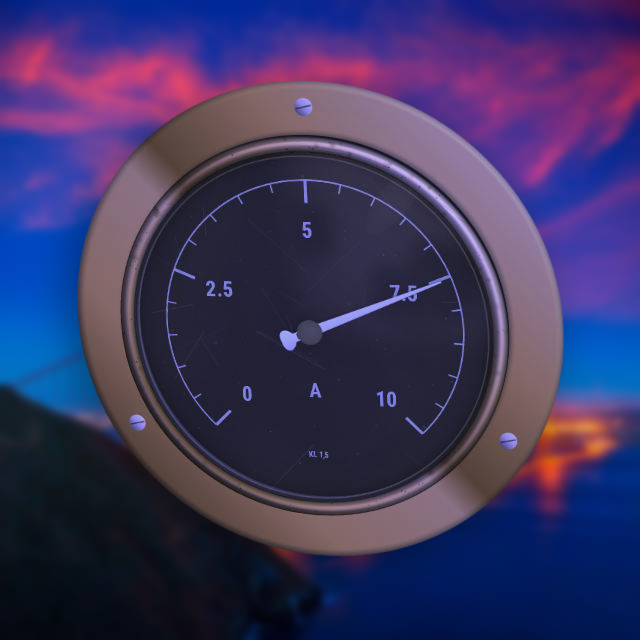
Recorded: 7.5 A
